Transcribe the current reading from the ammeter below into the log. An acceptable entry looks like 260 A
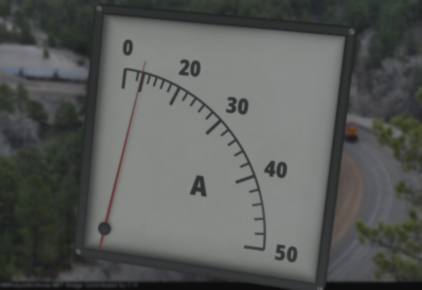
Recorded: 10 A
